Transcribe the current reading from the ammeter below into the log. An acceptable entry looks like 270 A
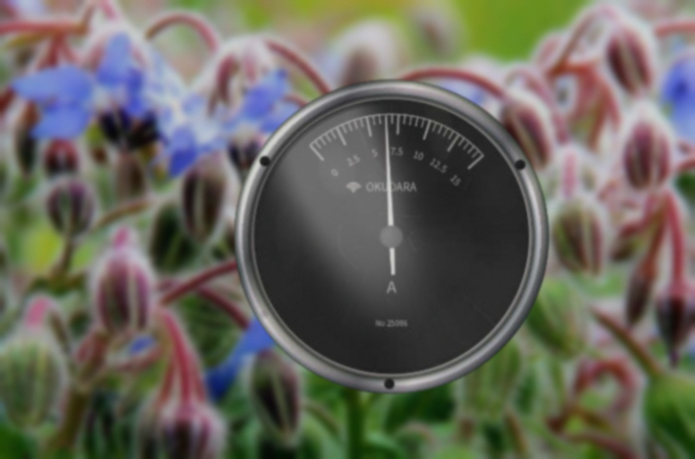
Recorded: 6.5 A
